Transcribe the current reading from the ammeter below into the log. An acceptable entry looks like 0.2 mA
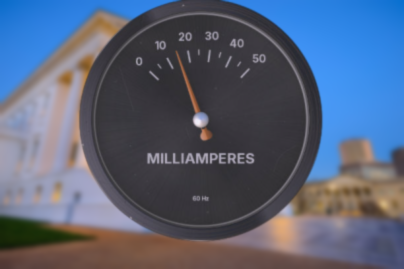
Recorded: 15 mA
